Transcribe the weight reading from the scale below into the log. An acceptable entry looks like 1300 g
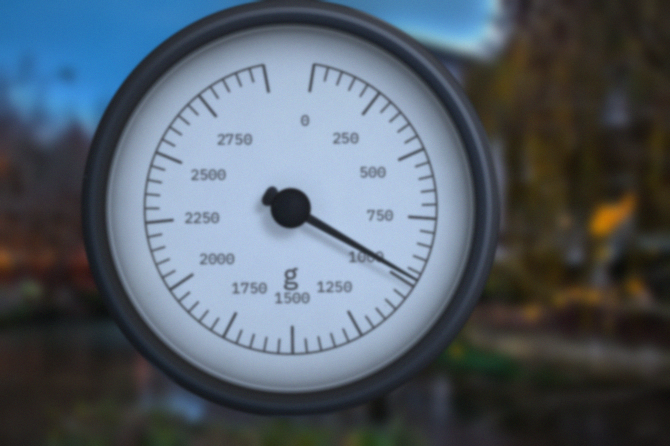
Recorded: 975 g
